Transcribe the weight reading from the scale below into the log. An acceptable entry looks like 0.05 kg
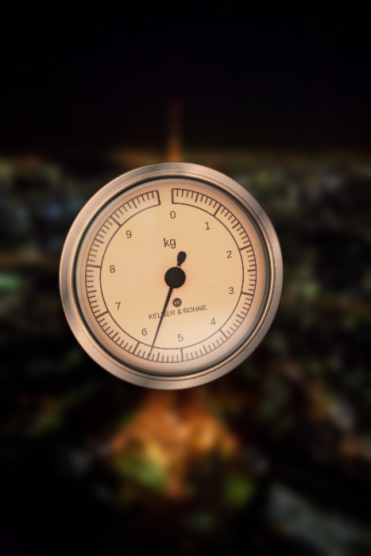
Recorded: 5.7 kg
